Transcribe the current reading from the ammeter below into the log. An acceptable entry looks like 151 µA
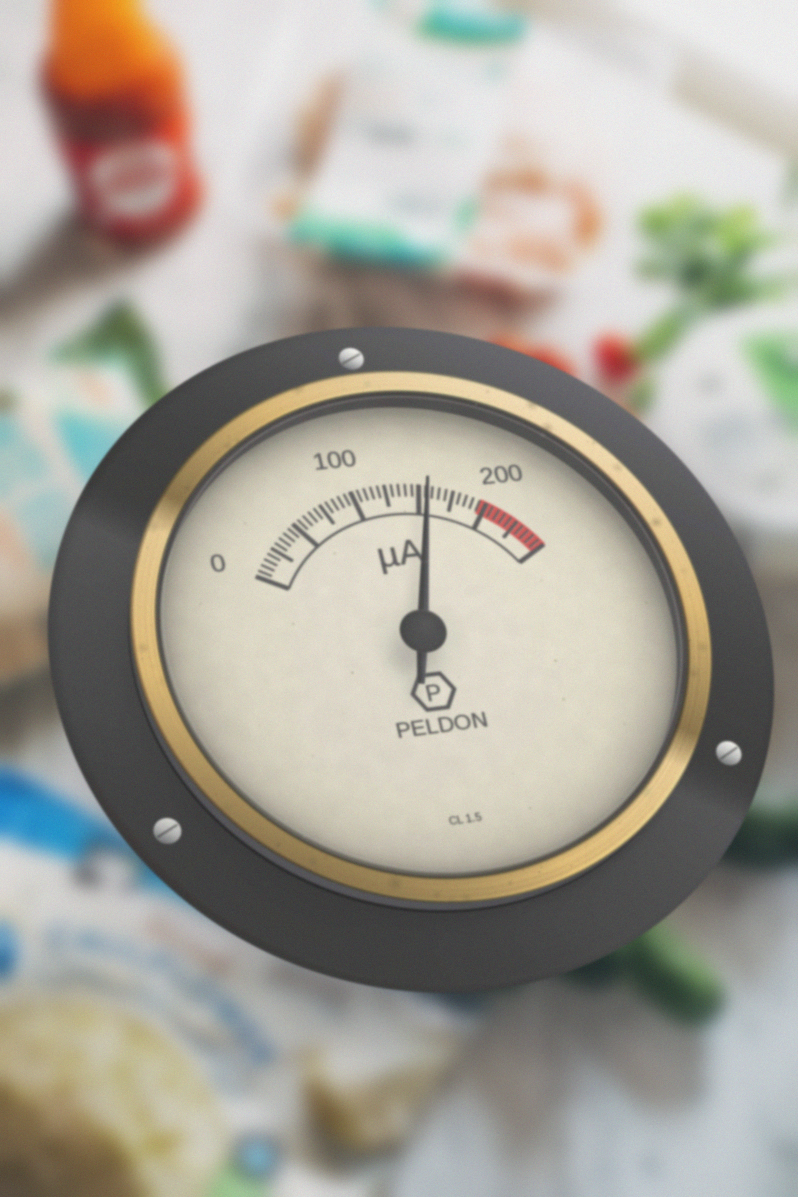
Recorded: 155 µA
